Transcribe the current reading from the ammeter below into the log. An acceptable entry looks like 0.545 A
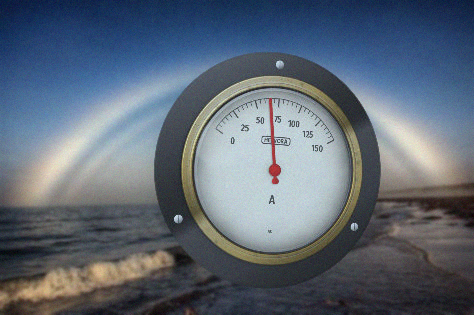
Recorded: 65 A
